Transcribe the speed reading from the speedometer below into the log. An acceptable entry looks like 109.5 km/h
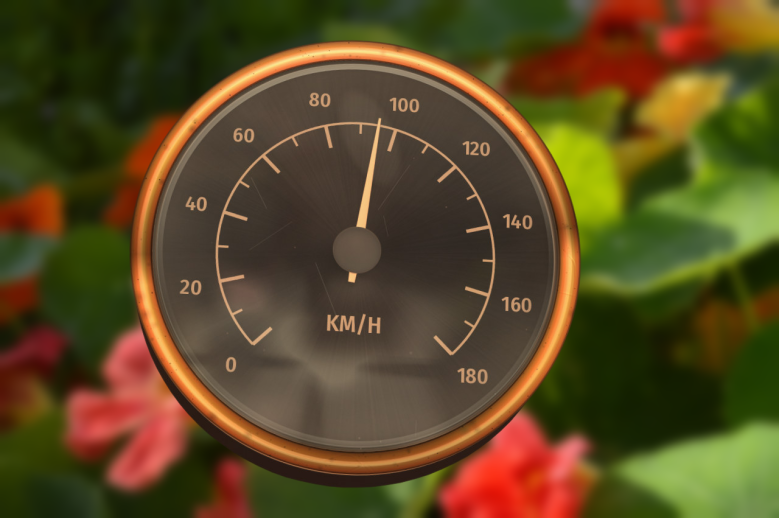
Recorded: 95 km/h
